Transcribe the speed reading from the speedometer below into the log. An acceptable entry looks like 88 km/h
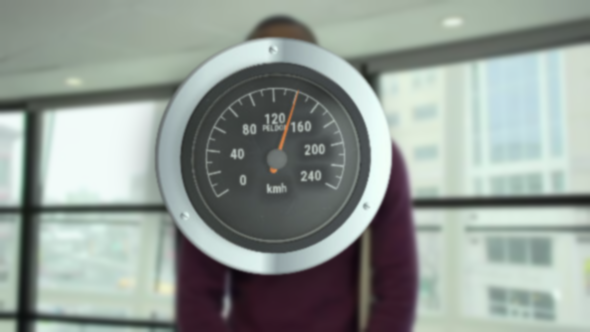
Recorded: 140 km/h
